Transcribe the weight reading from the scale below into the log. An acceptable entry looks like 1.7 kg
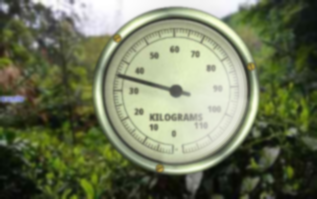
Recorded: 35 kg
